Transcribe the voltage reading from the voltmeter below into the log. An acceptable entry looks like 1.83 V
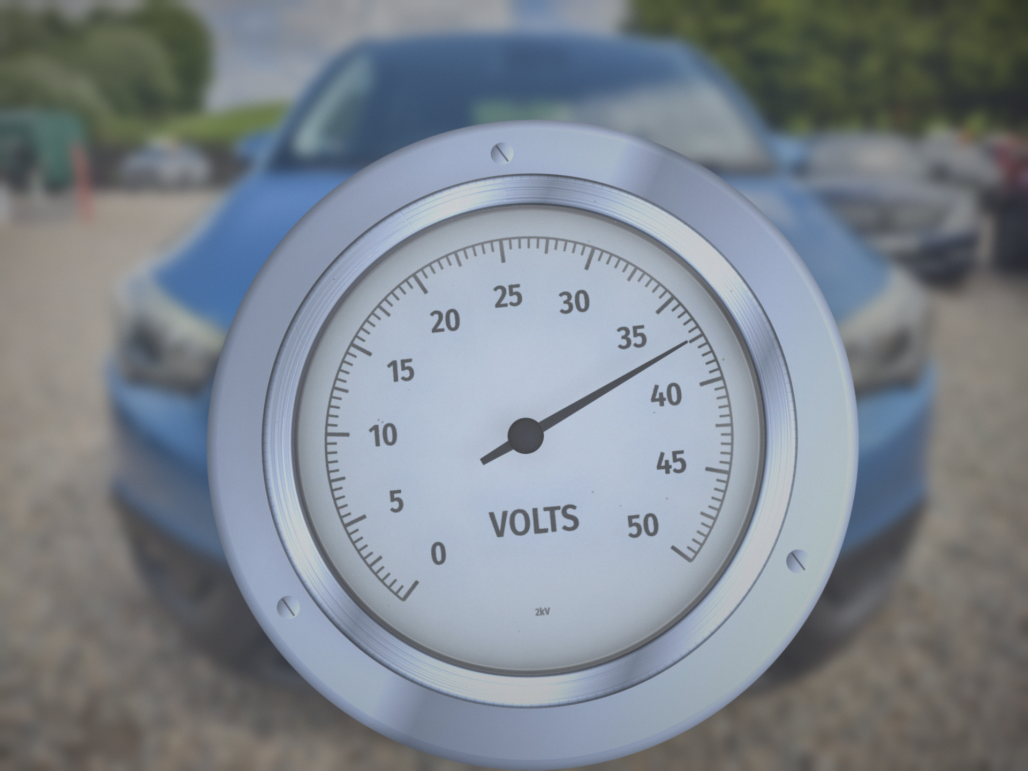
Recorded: 37.5 V
